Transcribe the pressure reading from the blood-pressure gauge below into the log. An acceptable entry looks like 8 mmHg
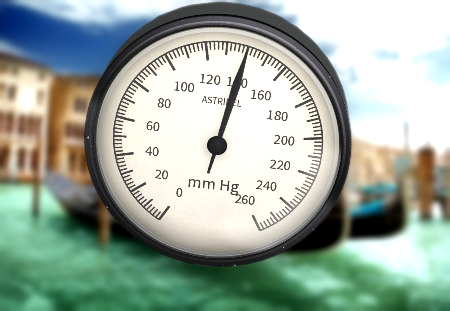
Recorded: 140 mmHg
